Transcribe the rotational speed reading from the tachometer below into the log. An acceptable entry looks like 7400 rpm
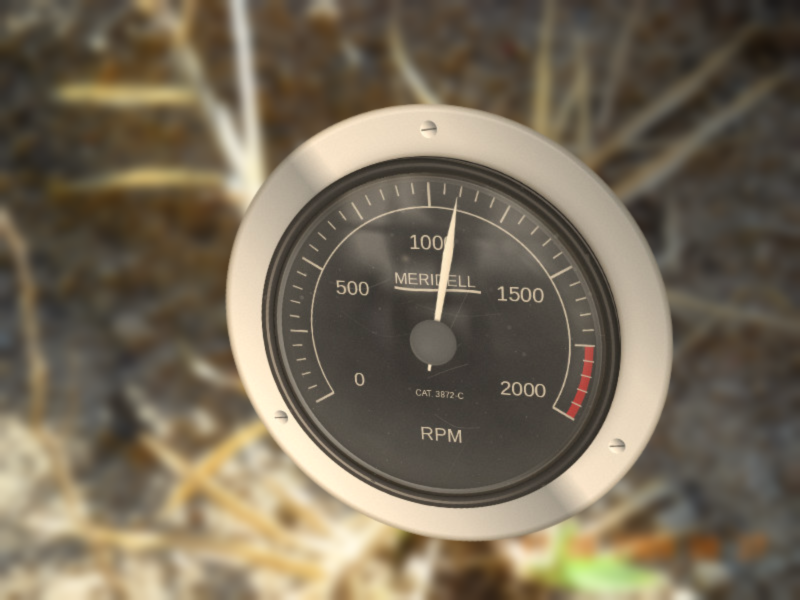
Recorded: 1100 rpm
